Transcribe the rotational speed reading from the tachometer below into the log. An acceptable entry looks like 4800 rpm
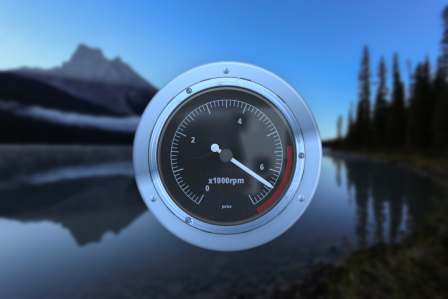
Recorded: 6400 rpm
